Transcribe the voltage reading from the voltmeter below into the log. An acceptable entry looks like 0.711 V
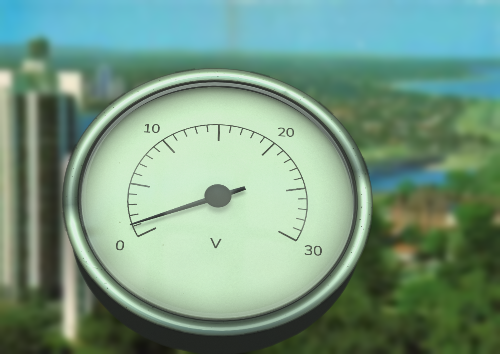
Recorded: 1 V
